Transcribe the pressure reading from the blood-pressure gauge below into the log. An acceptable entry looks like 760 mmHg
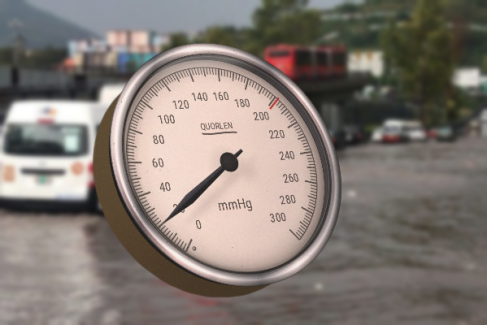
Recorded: 20 mmHg
